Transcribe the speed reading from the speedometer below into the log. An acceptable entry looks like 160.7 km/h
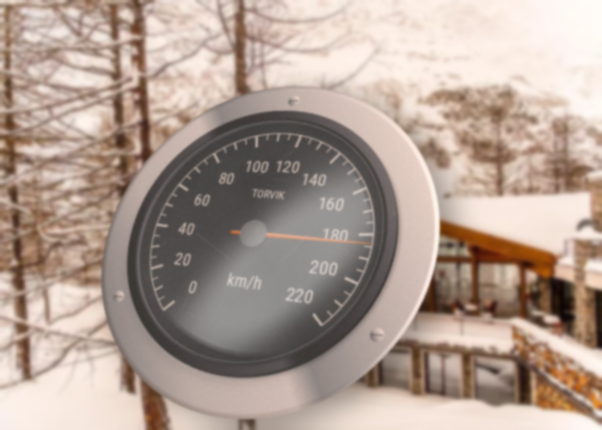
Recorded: 185 km/h
